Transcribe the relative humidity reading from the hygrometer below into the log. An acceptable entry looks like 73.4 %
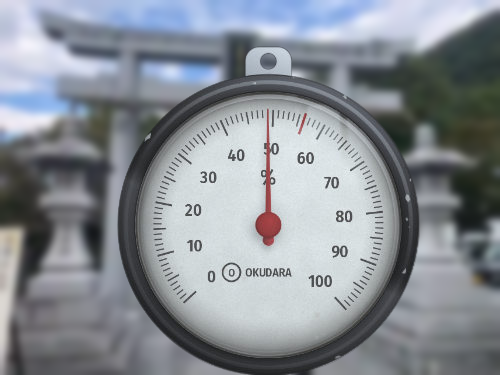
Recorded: 49 %
